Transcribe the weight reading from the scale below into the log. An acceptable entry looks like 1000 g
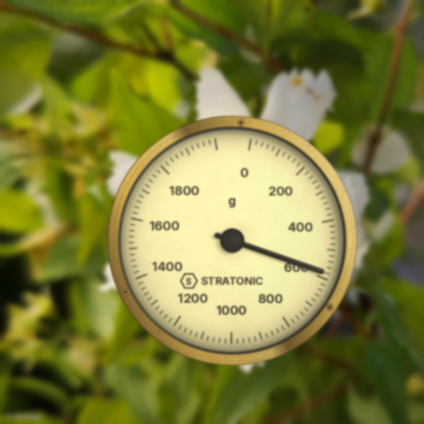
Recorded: 580 g
